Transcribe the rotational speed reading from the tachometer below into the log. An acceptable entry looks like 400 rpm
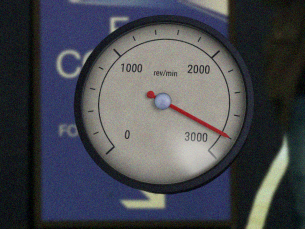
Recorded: 2800 rpm
